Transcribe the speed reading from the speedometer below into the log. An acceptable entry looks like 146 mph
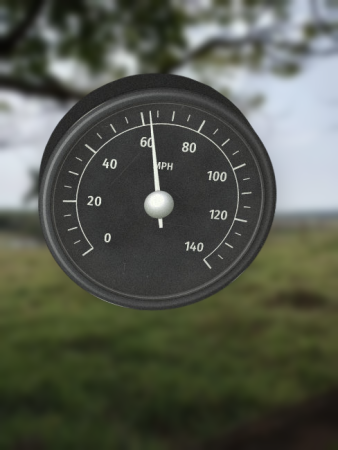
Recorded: 62.5 mph
